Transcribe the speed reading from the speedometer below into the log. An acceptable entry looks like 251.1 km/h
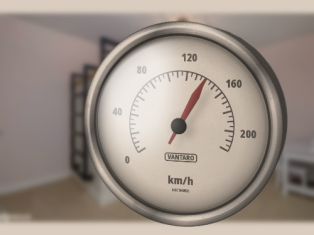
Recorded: 140 km/h
